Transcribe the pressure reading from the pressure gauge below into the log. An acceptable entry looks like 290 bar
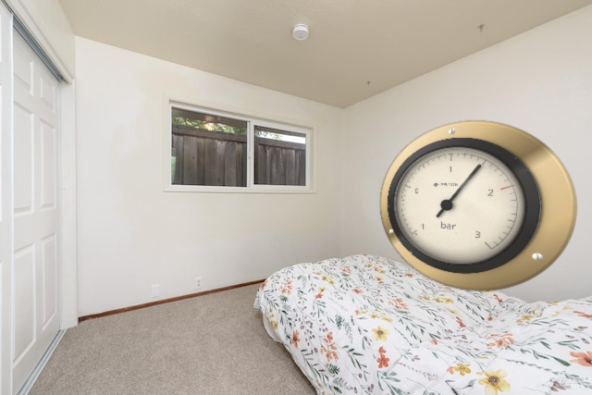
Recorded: 1.5 bar
